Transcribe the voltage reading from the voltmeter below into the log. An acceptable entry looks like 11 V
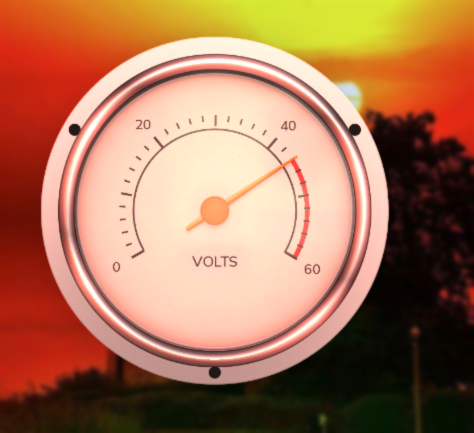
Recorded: 44 V
